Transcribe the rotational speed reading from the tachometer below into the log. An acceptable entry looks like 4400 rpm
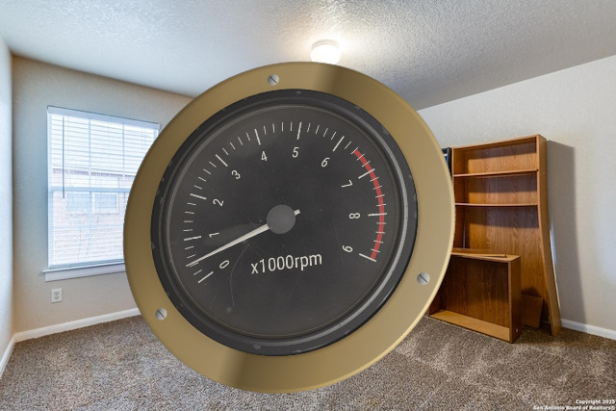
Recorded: 400 rpm
